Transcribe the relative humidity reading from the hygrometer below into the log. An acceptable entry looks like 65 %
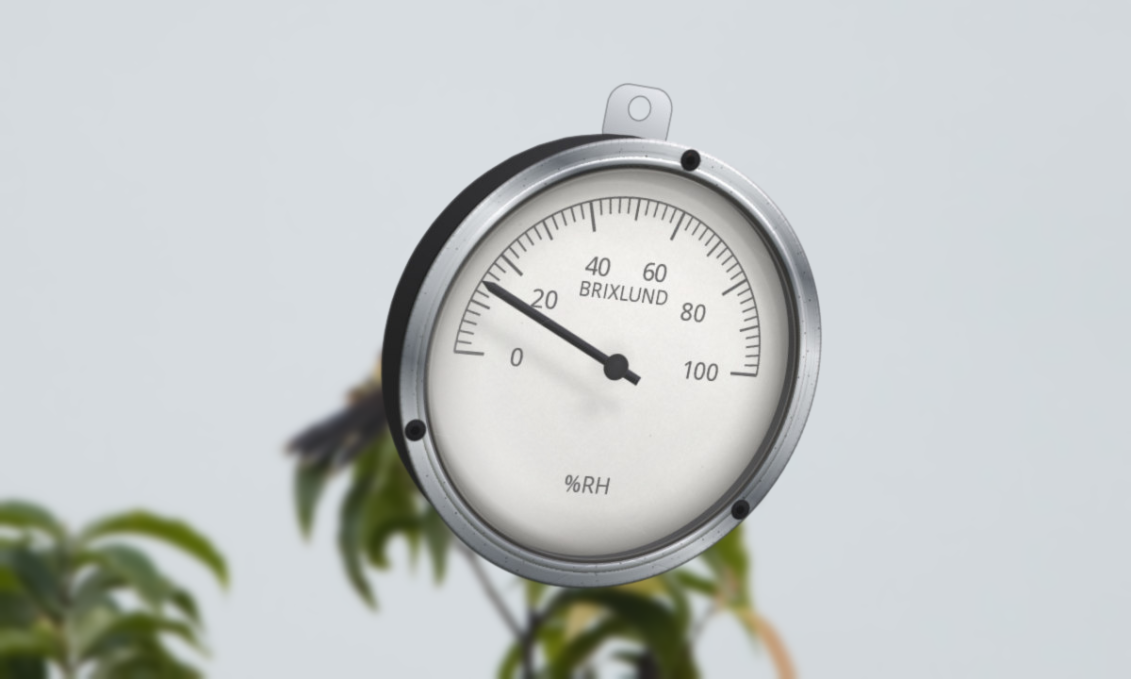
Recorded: 14 %
